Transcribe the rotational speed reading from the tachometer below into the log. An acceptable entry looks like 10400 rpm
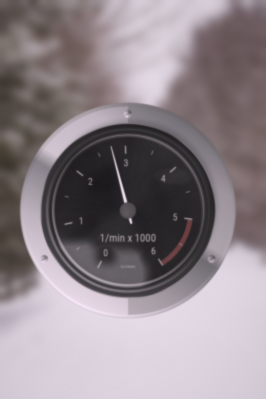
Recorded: 2750 rpm
